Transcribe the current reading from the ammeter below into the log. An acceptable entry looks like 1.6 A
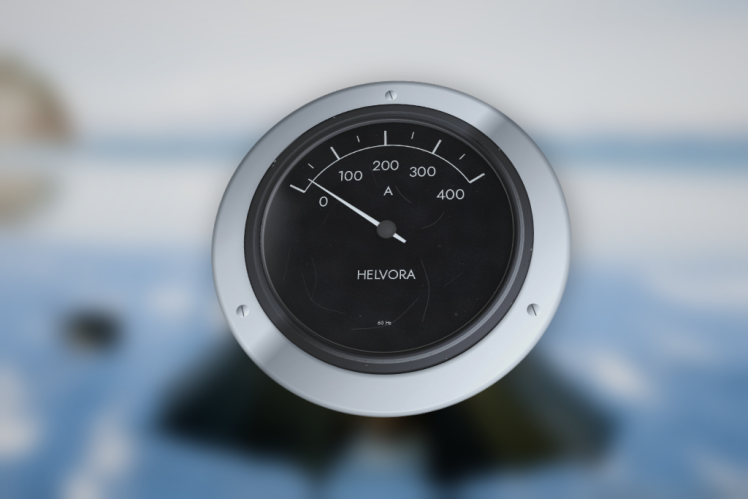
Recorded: 25 A
